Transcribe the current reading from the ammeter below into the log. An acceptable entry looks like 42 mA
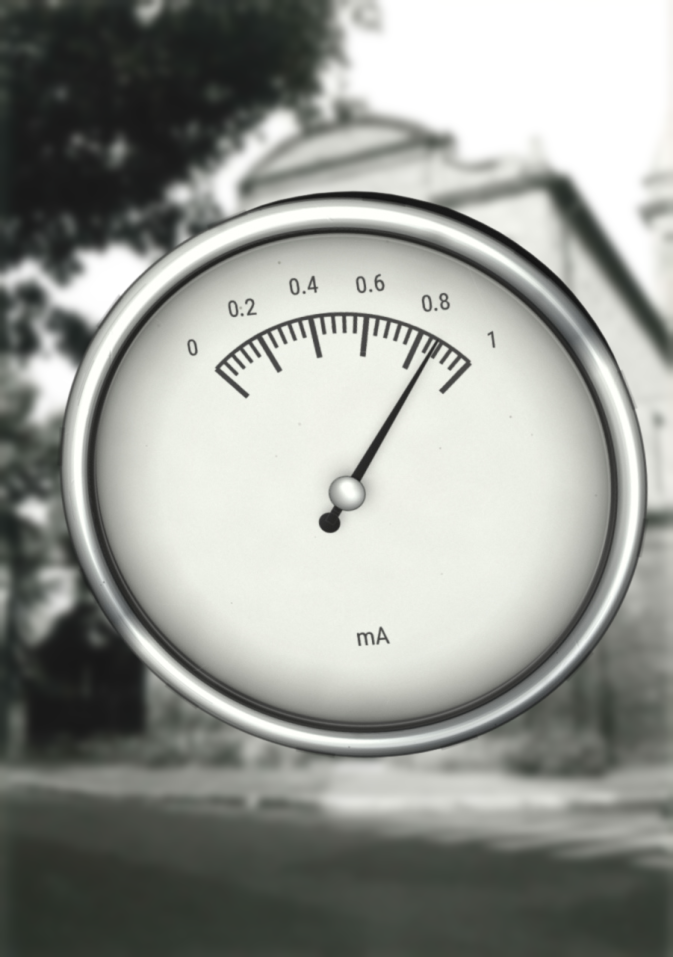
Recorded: 0.86 mA
